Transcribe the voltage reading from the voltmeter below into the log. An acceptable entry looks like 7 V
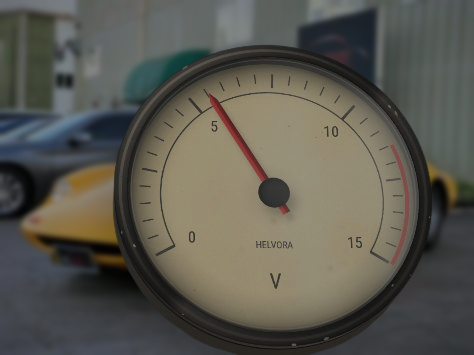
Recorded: 5.5 V
